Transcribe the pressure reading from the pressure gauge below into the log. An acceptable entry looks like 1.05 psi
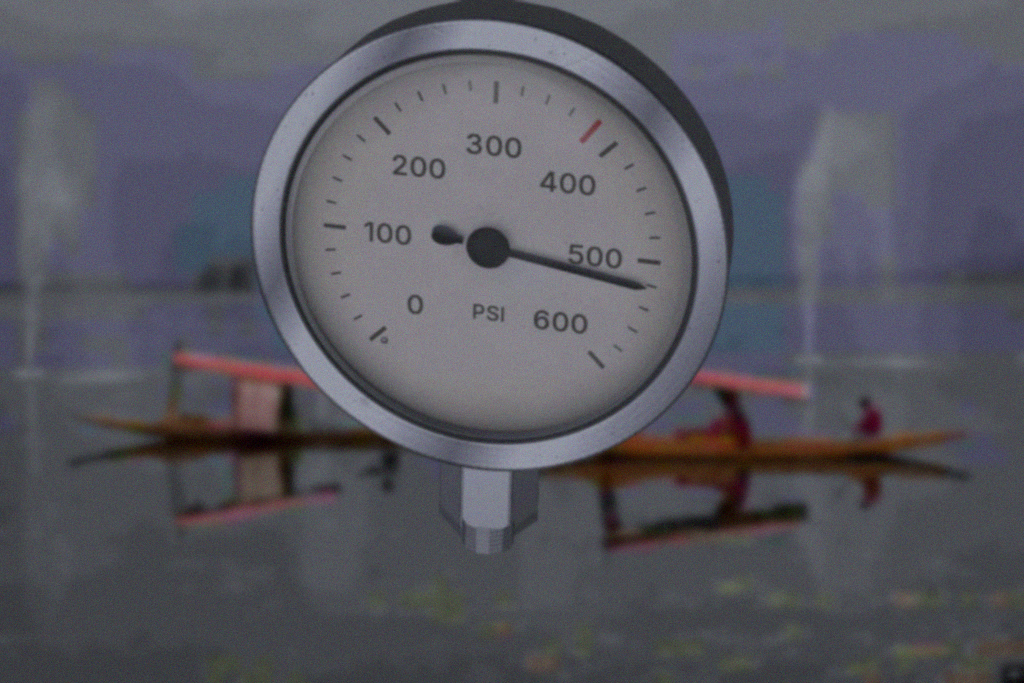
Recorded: 520 psi
